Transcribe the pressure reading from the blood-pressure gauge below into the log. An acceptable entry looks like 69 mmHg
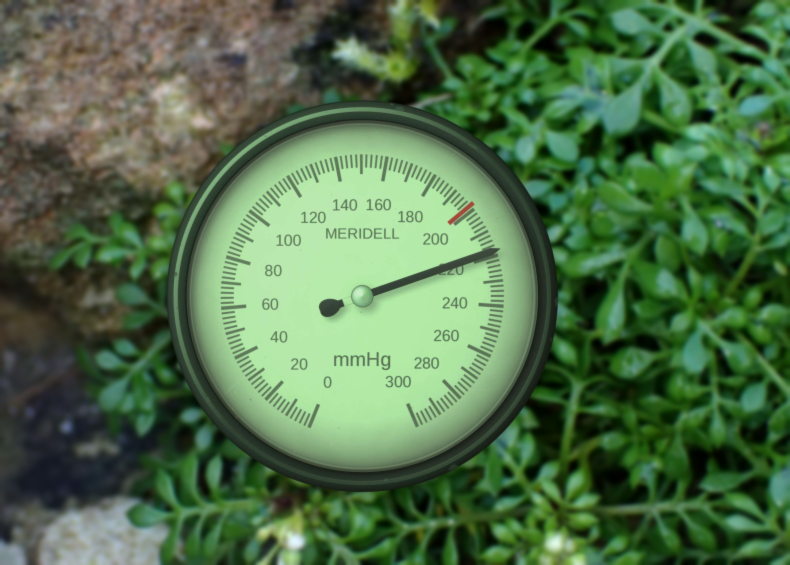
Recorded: 218 mmHg
